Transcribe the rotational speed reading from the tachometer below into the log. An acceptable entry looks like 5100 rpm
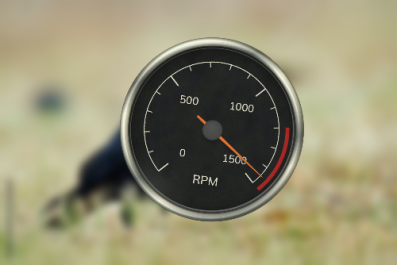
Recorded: 1450 rpm
